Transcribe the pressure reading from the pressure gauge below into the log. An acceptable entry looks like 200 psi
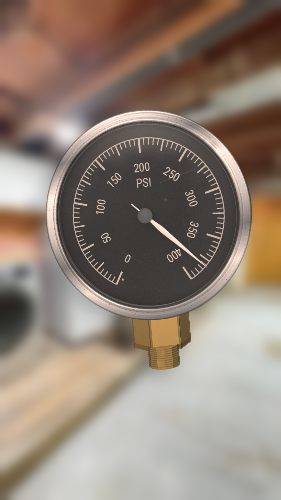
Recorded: 380 psi
